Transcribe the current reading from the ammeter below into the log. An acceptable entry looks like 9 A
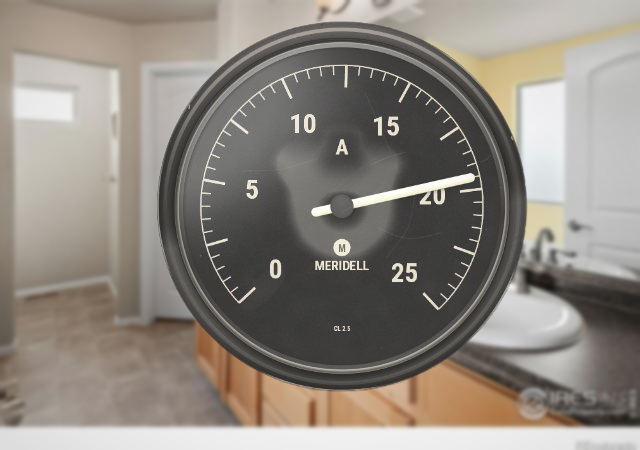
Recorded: 19.5 A
